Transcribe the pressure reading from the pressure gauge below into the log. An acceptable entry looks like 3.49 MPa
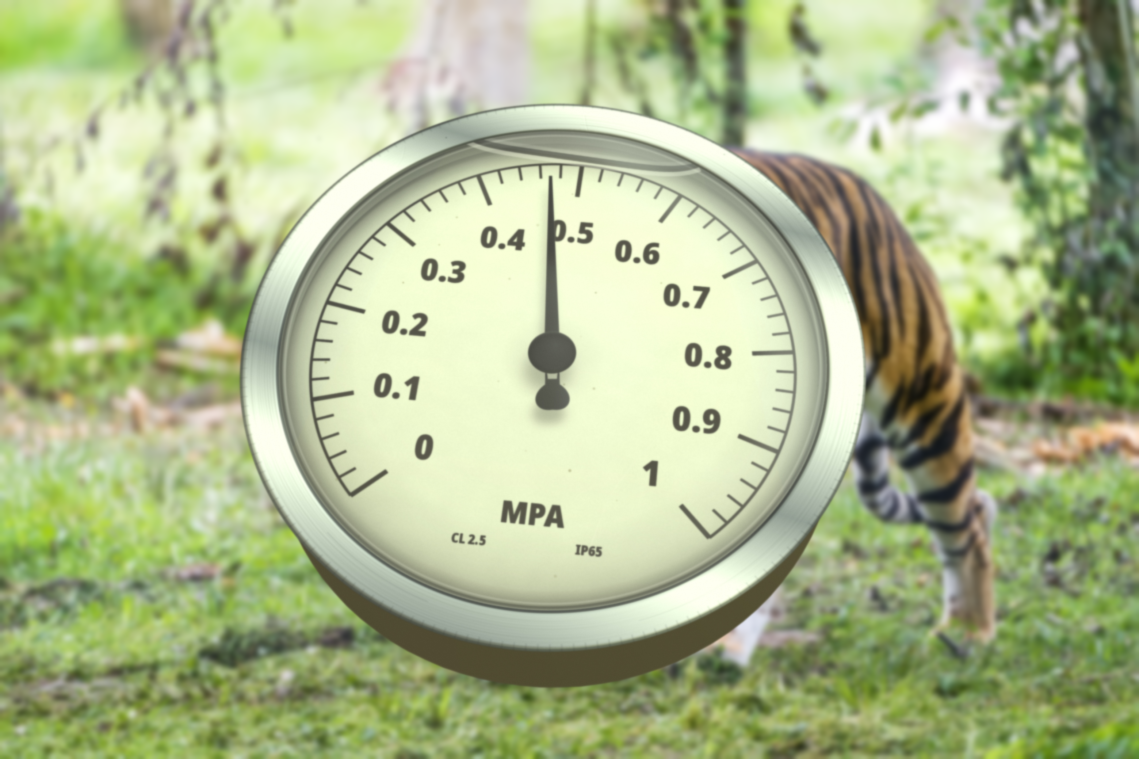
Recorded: 0.47 MPa
